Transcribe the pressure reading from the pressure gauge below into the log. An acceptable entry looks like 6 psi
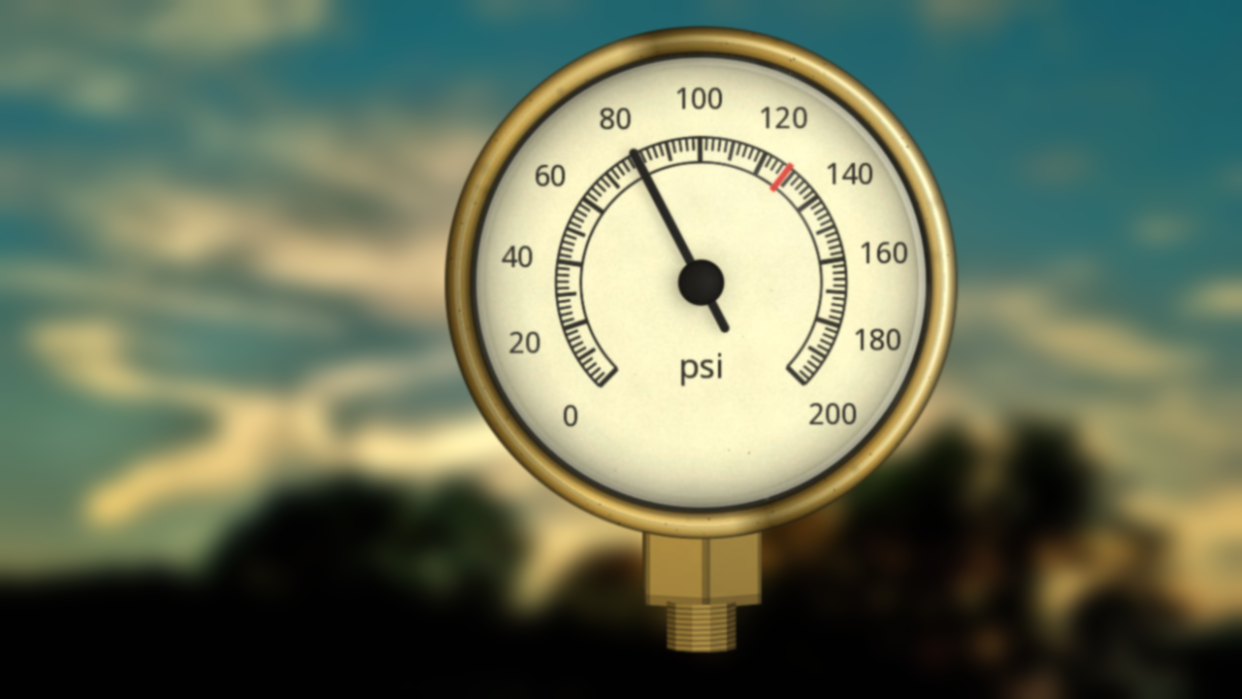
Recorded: 80 psi
